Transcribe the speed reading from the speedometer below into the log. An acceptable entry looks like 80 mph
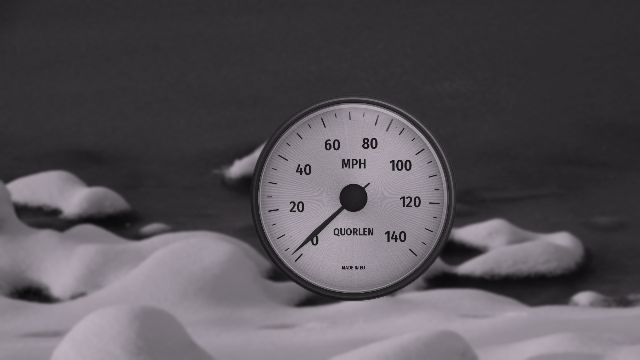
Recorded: 2.5 mph
